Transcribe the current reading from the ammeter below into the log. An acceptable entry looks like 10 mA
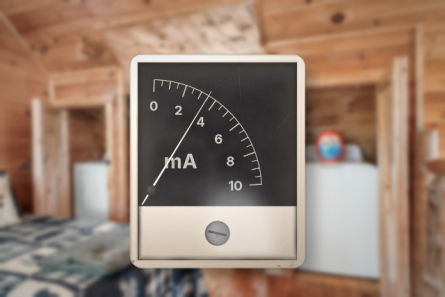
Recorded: 3.5 mA
